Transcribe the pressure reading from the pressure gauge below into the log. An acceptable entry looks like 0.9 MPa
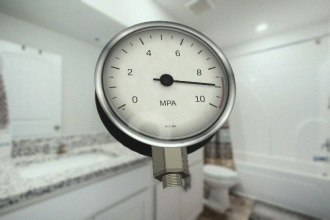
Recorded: 9 MPa
